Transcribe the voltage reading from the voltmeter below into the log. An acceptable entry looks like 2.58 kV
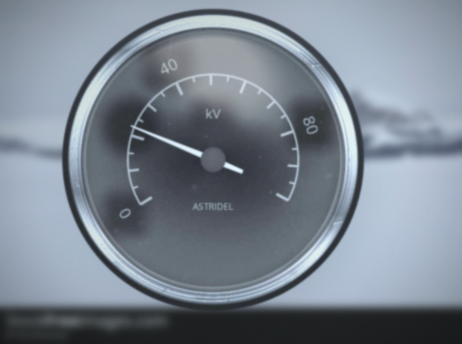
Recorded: 22.5 kV
